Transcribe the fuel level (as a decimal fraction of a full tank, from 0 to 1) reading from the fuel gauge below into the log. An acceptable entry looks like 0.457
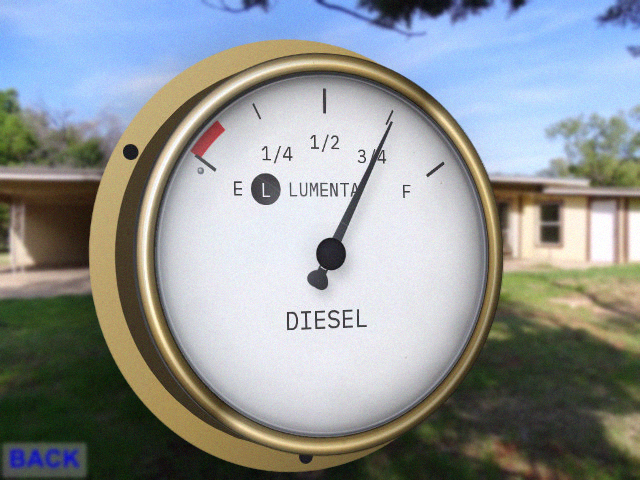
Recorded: 0.75
